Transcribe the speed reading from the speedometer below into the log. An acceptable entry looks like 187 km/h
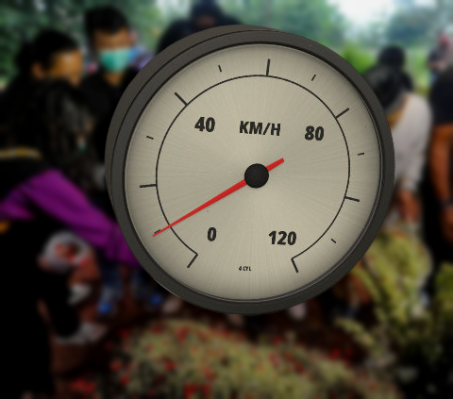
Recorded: 10 km/h
